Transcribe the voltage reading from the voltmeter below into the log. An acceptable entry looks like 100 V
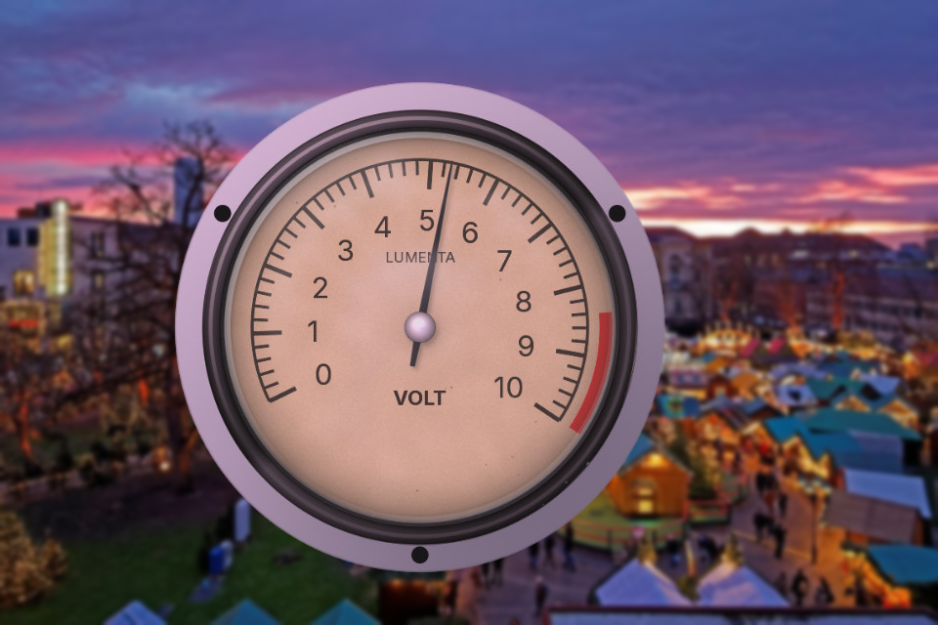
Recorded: 5.3 V
